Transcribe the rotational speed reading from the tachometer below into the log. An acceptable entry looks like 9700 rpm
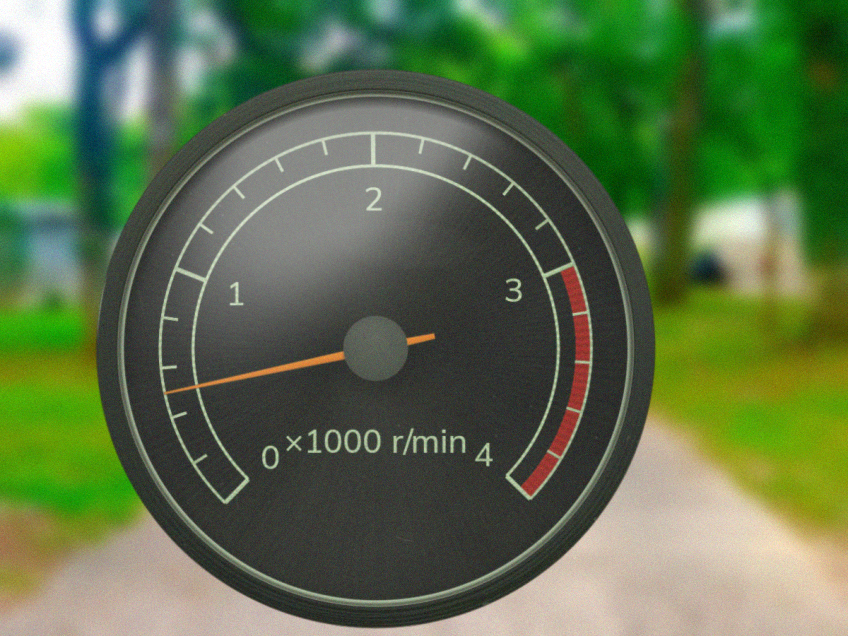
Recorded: 500 rpm
